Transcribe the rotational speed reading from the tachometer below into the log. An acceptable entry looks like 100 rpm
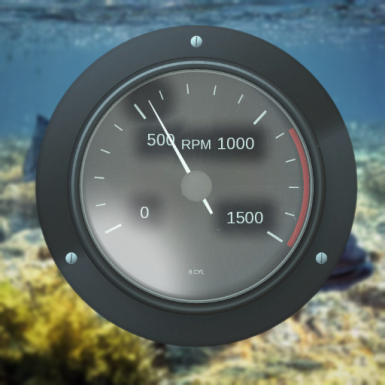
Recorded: 550 rpm
